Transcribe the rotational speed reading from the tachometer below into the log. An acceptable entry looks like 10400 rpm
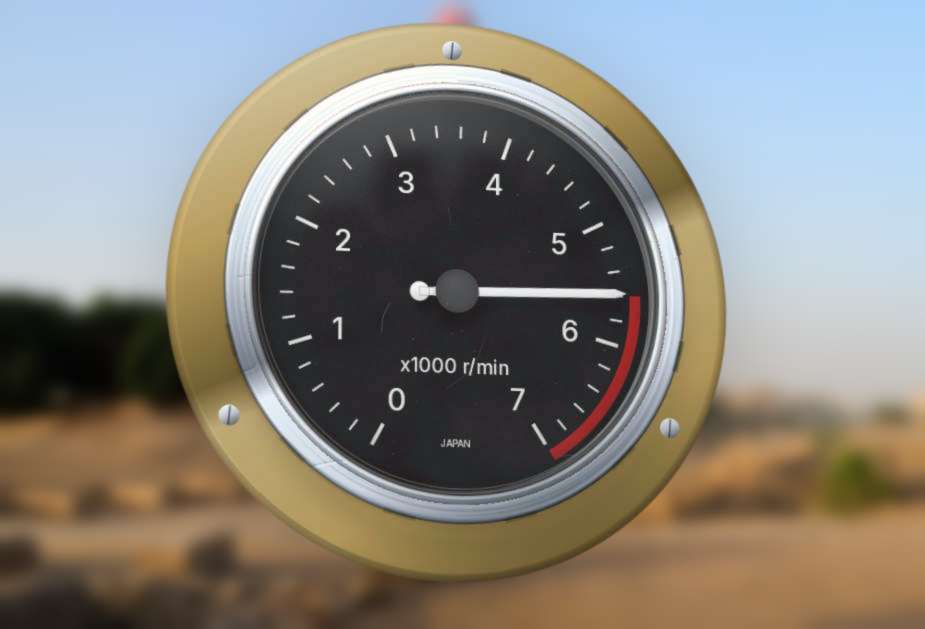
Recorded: 5600 rpm
